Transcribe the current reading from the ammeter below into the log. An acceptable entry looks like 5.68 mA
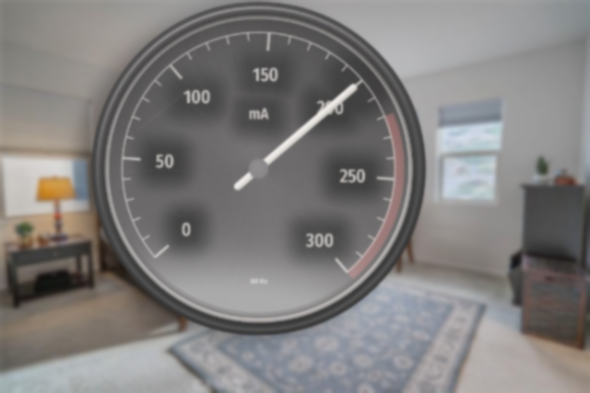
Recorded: 200 mA
